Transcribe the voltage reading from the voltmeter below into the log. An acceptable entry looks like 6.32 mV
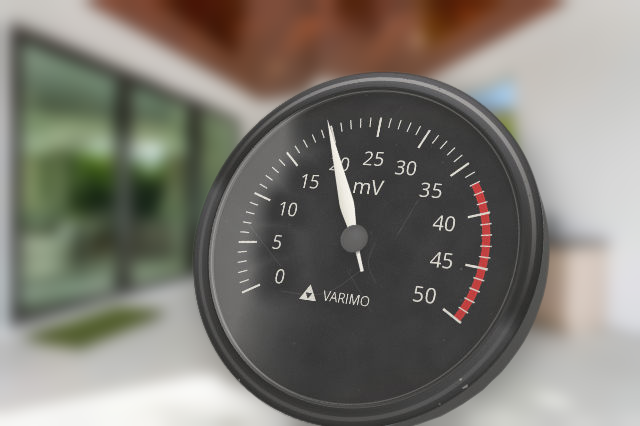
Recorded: 20 mV
